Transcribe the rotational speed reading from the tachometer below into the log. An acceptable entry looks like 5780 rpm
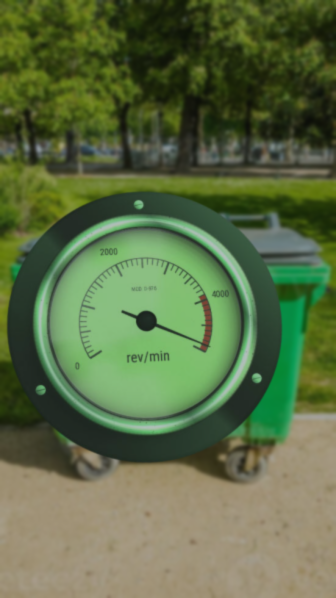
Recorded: 4900 rpm
